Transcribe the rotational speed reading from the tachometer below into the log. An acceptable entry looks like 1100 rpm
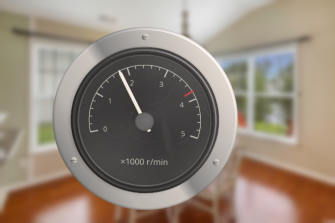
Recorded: 1800 rpm
